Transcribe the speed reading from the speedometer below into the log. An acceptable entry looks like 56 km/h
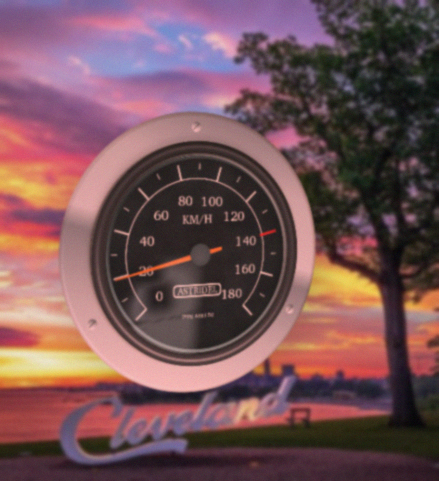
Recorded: 20 km/h
